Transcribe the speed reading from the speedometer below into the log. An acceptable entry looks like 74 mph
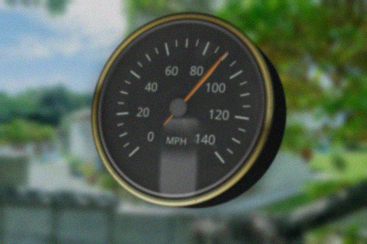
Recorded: 90 mph
